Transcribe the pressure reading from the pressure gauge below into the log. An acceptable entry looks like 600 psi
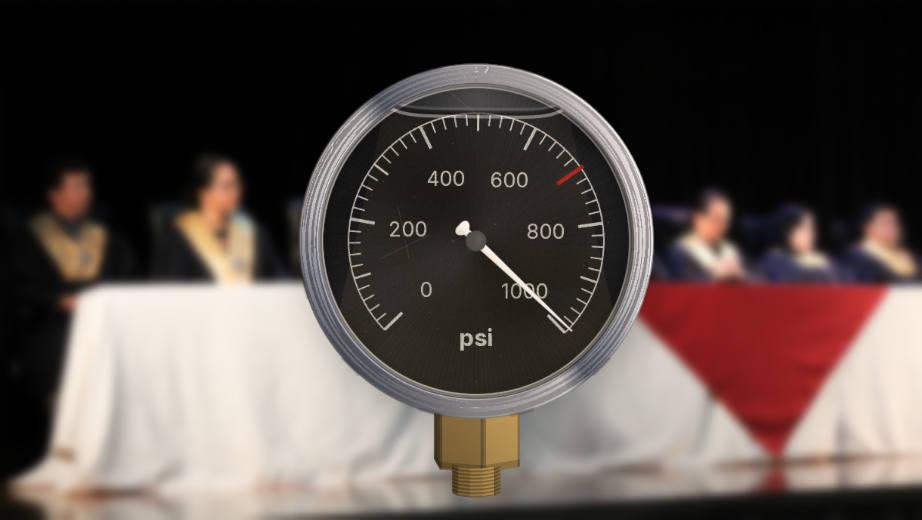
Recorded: 990 psi
